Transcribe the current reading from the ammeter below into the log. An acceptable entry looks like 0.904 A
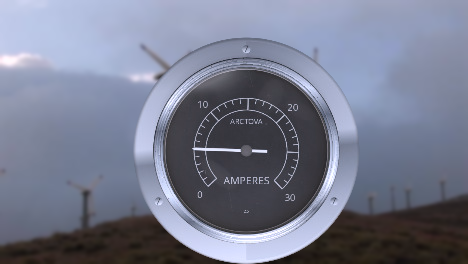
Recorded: 5 A
